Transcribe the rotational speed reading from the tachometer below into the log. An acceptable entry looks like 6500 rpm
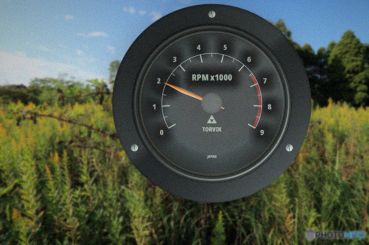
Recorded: 2000 rpm
